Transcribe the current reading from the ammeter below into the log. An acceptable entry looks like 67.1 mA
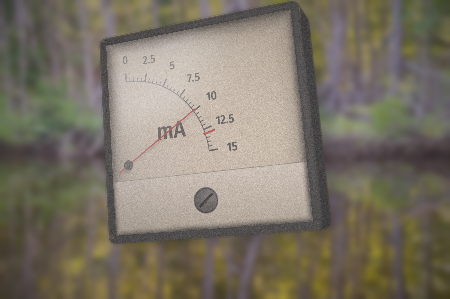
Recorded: 10 mA
